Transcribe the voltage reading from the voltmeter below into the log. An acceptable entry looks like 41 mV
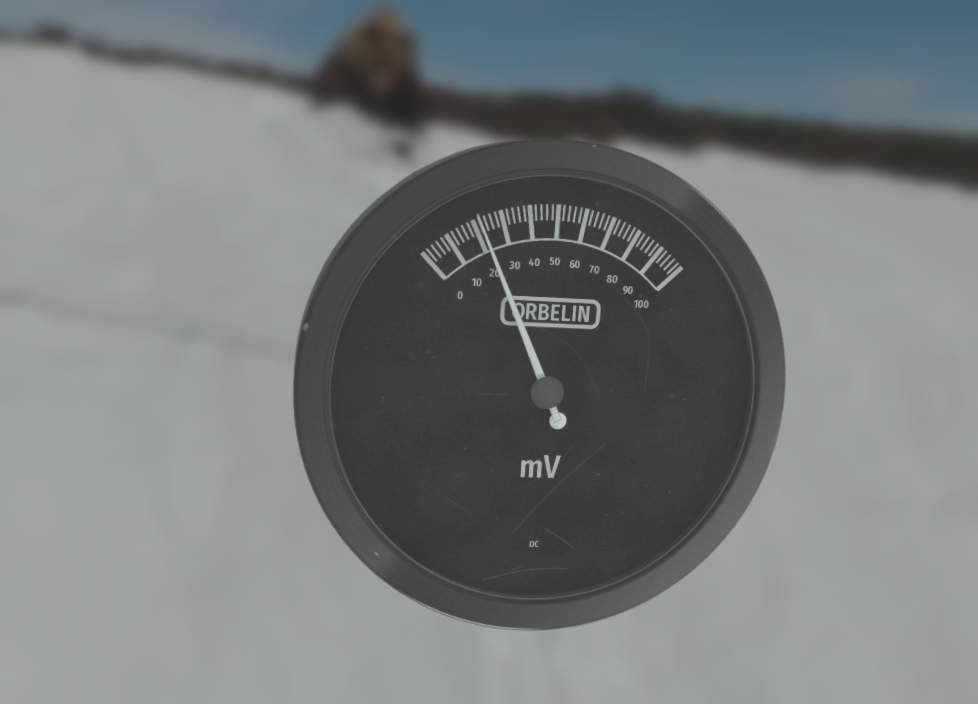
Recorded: 22 mV
